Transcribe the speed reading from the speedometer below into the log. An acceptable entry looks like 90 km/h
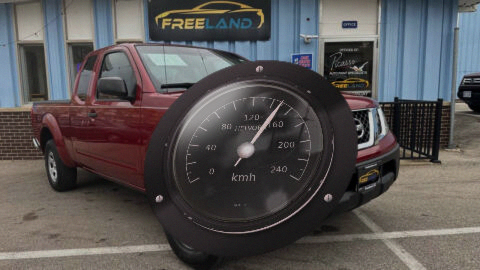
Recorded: 150 km/h
